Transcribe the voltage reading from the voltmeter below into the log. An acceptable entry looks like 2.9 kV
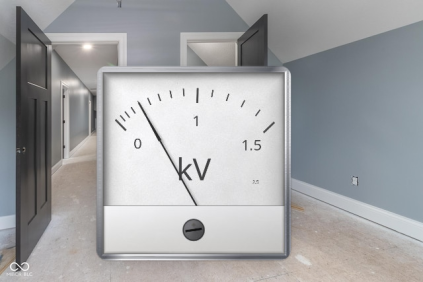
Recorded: 0.5 kV
